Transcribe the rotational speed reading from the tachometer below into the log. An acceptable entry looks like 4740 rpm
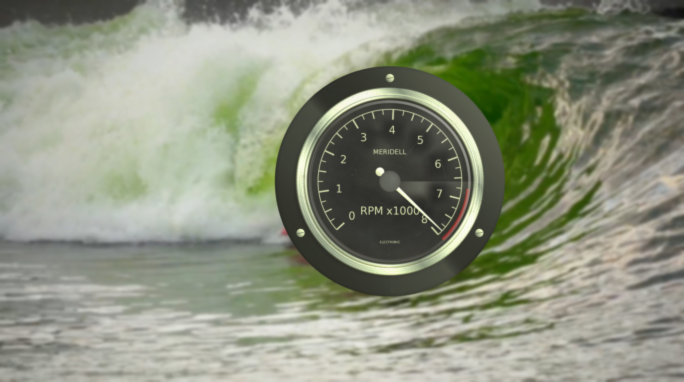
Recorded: 7875 rpm
